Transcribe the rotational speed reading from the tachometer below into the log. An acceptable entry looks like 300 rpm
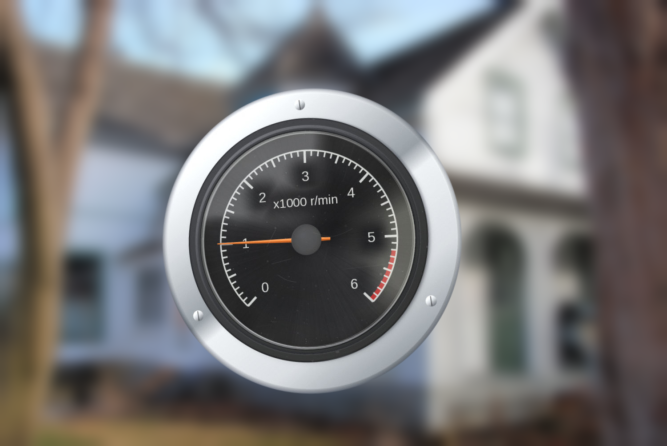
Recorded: 1000 rpm
